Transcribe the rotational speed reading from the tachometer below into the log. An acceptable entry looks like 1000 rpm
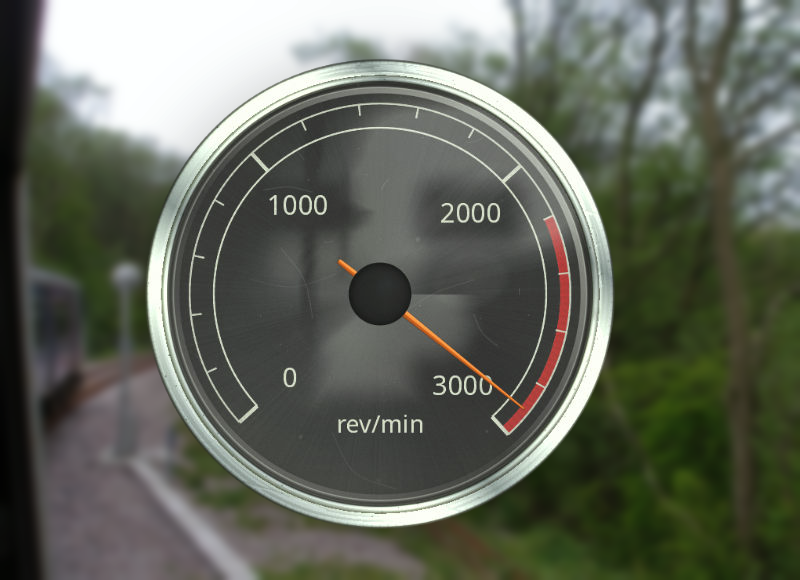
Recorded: 2900 rpm
